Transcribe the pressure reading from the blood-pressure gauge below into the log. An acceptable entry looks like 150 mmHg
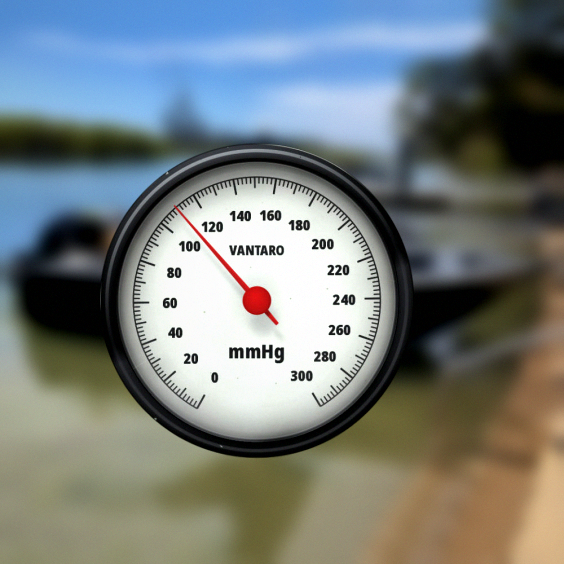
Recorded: 110 mmHg
